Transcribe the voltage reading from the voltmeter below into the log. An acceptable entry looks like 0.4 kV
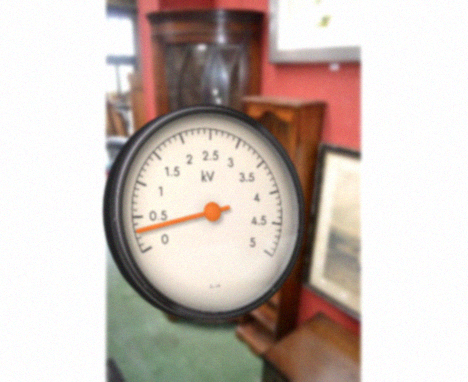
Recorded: 0.3 kV
